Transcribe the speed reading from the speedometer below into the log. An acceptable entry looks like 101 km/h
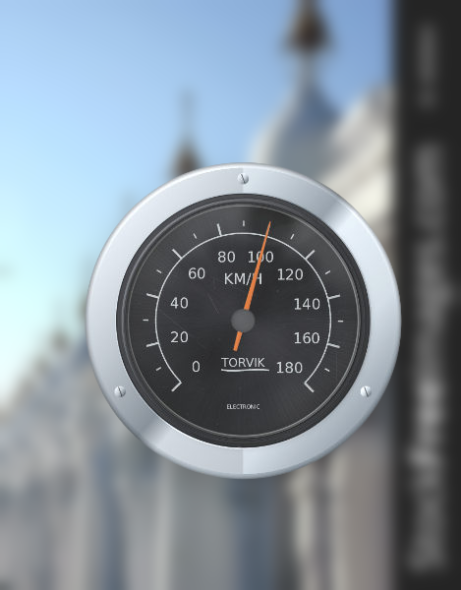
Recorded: 100 km/h
